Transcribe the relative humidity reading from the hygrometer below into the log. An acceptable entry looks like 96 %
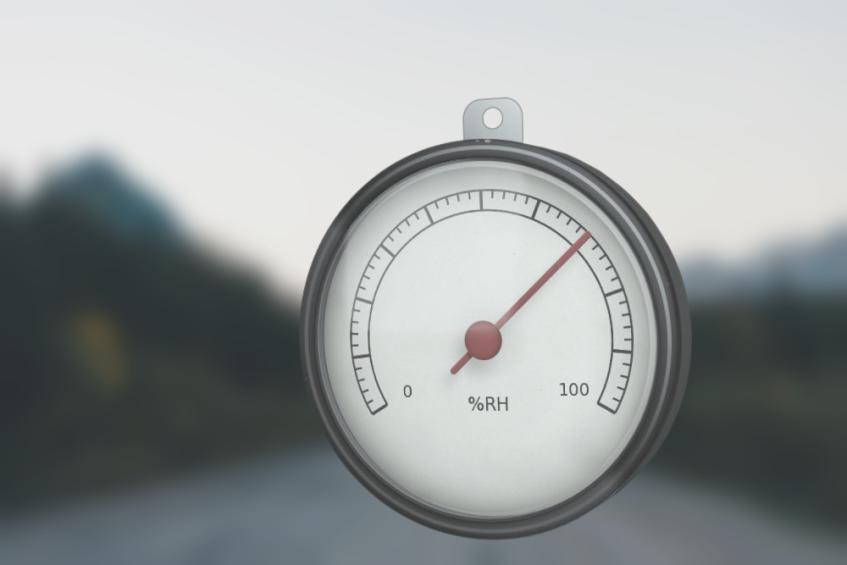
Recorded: 70 %
